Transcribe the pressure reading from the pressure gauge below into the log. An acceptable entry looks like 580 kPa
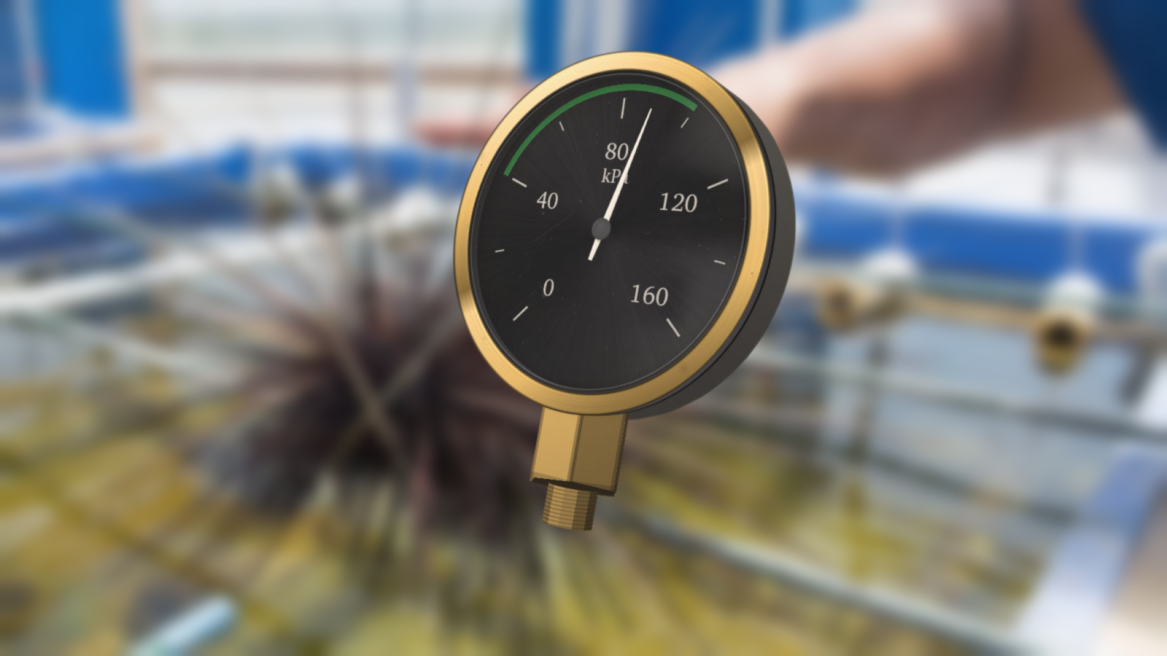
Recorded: 90 kPa
